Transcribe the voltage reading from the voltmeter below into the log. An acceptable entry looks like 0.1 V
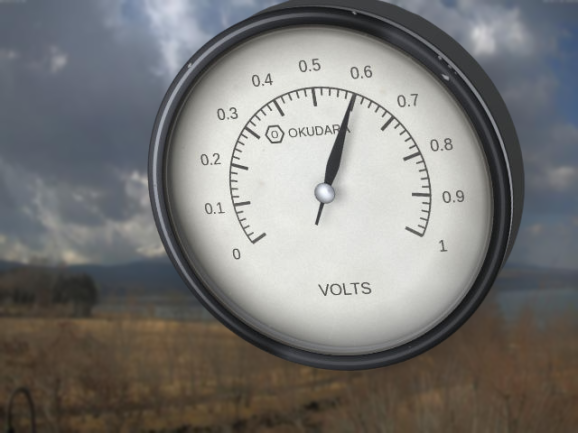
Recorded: 0.6 V
